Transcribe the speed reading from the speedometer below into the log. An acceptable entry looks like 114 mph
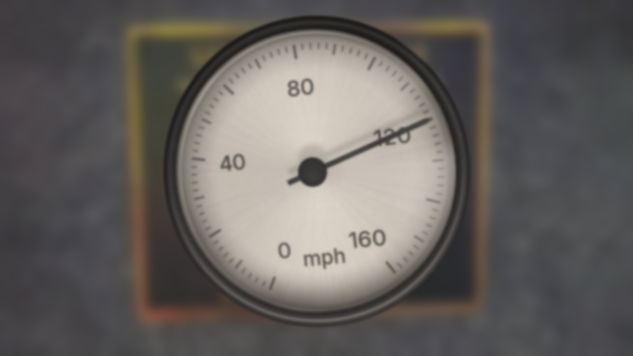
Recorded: 120 mph
